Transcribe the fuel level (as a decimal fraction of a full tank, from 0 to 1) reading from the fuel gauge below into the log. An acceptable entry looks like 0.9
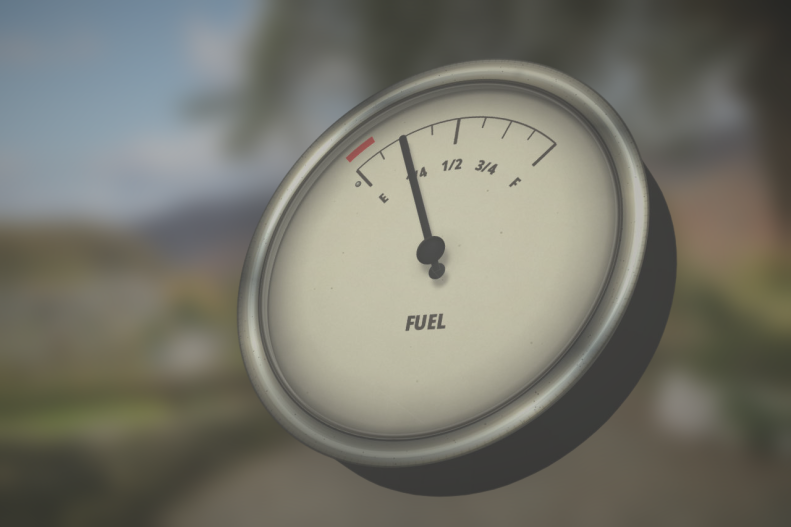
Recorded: 0.25
